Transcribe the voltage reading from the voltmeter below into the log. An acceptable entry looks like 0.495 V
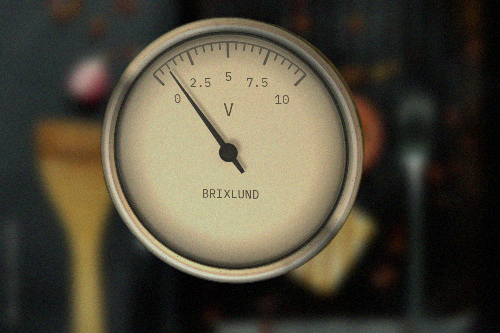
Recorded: 1 V
